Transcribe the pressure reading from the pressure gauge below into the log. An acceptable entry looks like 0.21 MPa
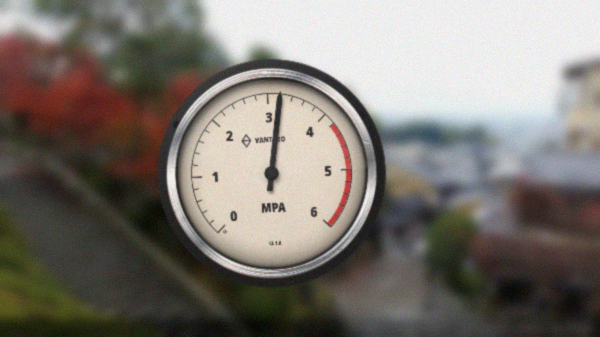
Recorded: 3.2 MPa
